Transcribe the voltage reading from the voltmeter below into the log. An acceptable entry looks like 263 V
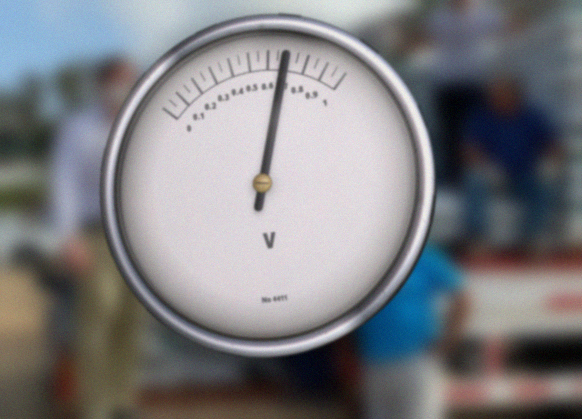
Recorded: 0.7 V
